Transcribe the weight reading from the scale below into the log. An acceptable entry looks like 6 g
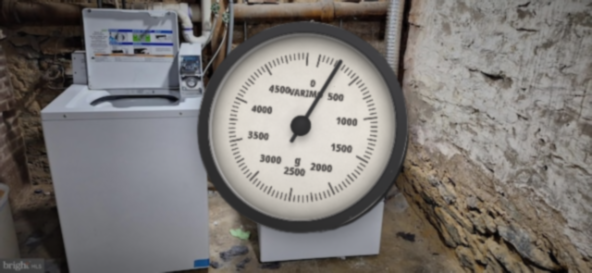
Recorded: 250 g
